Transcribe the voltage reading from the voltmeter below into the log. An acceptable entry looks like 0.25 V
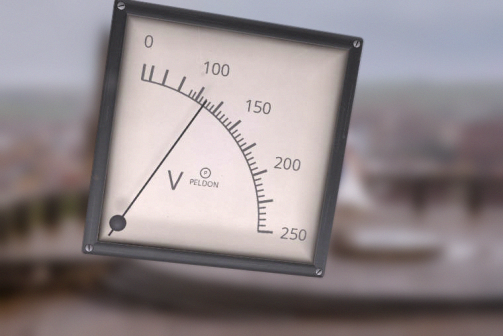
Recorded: 110 V
